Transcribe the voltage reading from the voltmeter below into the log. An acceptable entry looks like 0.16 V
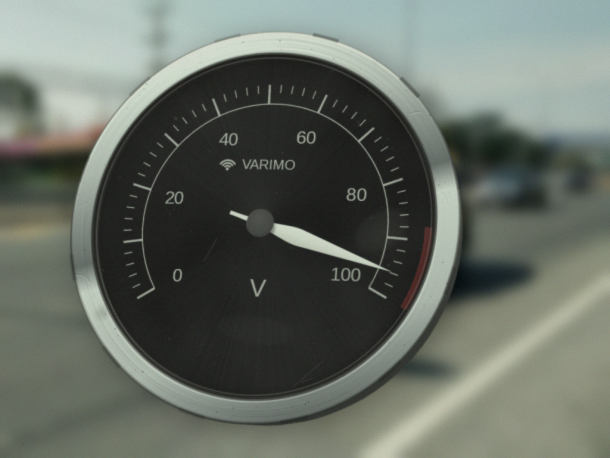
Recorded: 96 V
